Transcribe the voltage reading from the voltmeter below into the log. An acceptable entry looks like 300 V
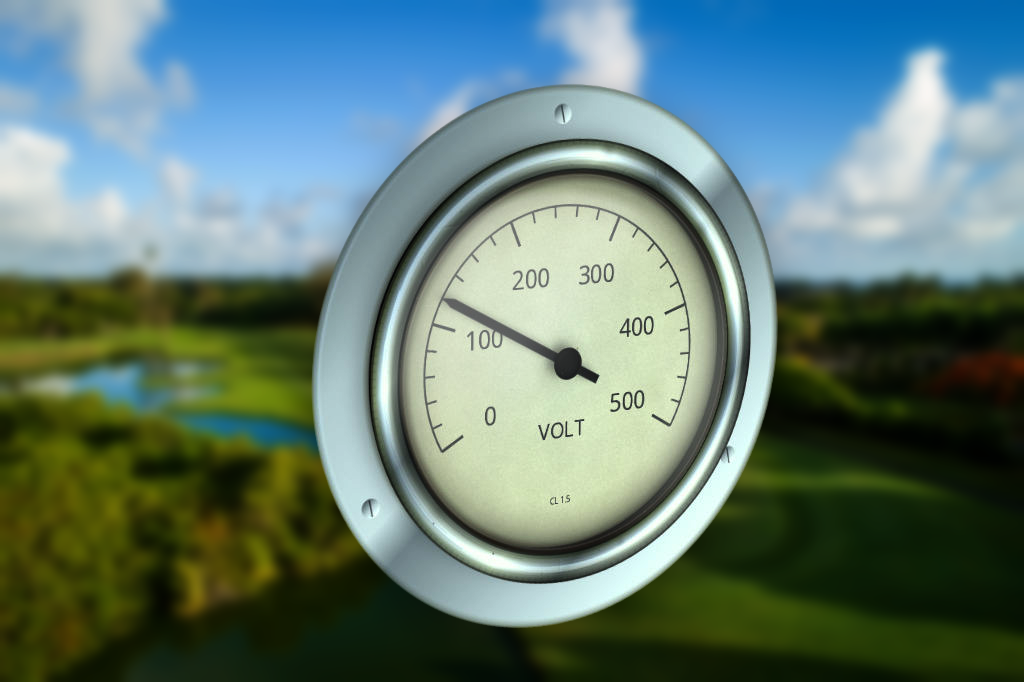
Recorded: 120 V
